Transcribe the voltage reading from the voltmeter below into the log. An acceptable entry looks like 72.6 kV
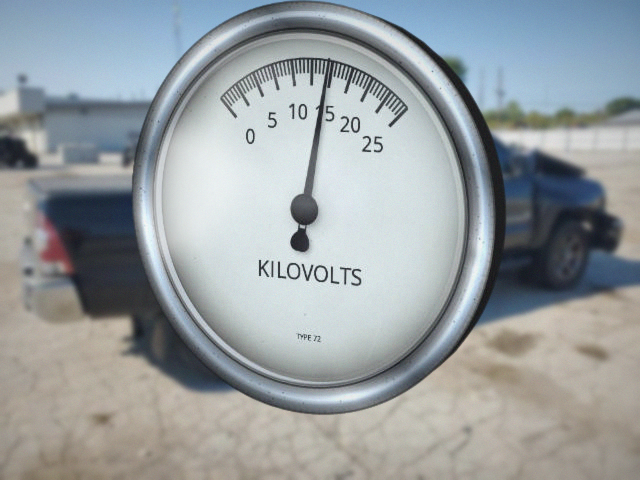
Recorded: 15 kV
